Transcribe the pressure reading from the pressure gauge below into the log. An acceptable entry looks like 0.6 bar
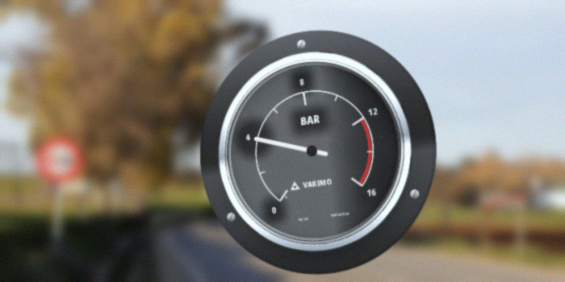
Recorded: 4 bar
